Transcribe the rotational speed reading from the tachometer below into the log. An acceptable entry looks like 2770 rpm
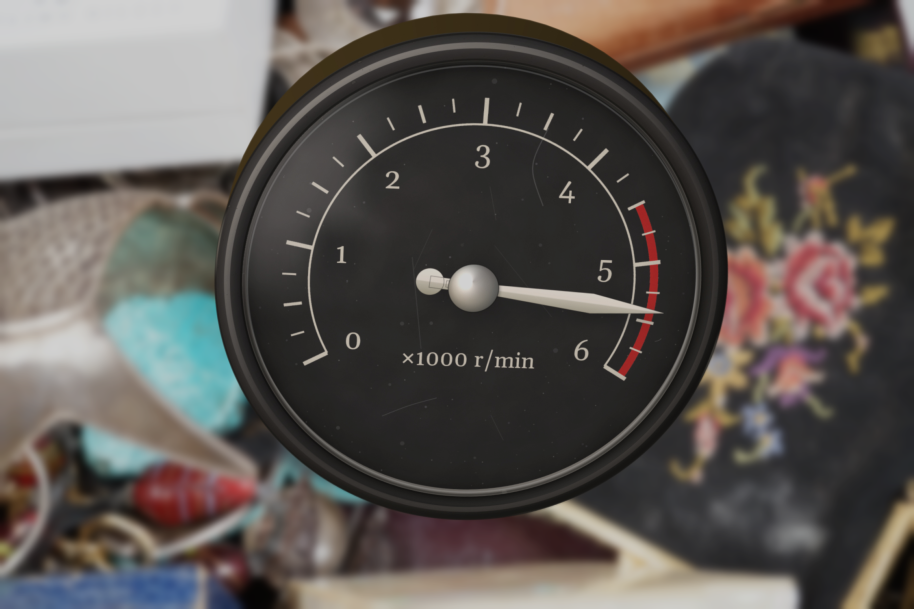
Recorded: 5375 rpm
